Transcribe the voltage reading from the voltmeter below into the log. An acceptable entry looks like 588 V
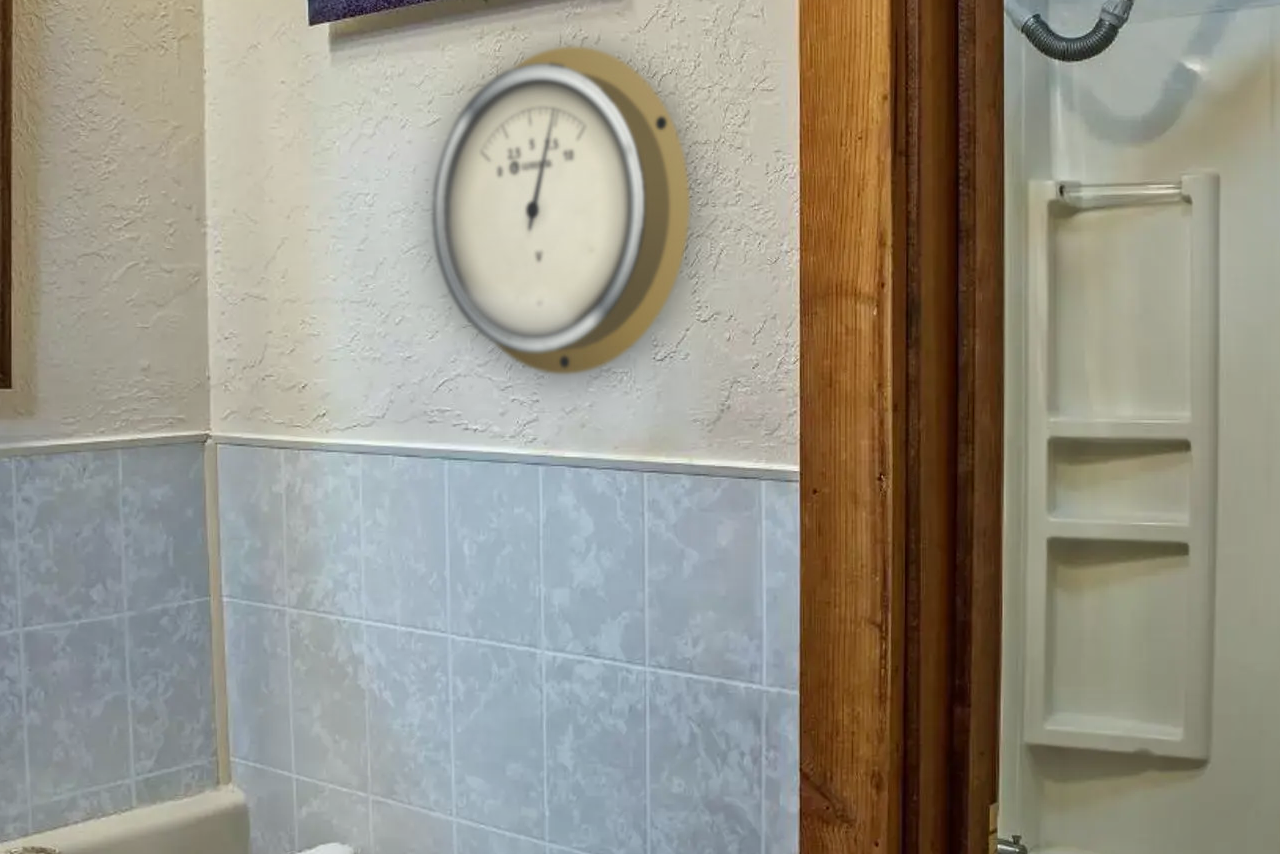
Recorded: 7.5 V
